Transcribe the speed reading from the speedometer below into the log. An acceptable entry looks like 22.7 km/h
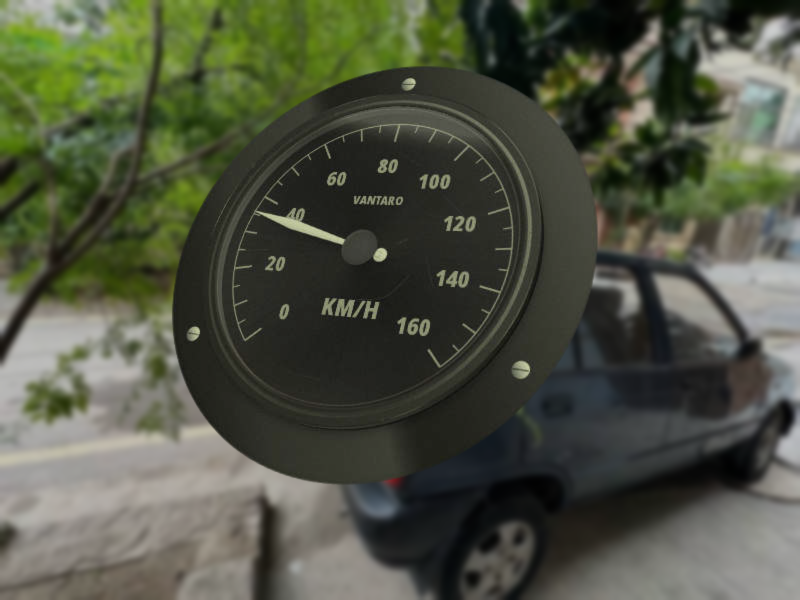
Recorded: 35 km/h
